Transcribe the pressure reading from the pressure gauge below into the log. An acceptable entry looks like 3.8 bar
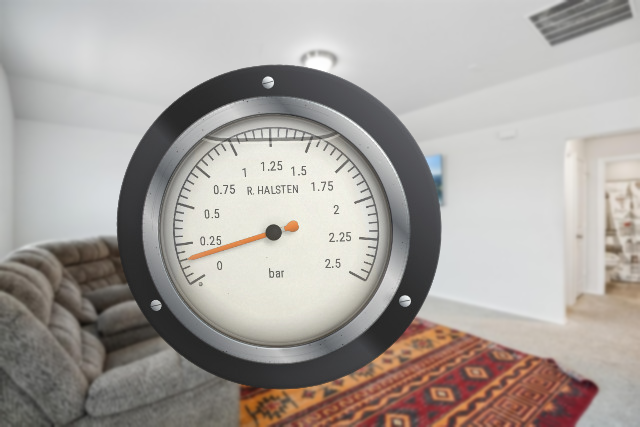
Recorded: 0.15 bar
